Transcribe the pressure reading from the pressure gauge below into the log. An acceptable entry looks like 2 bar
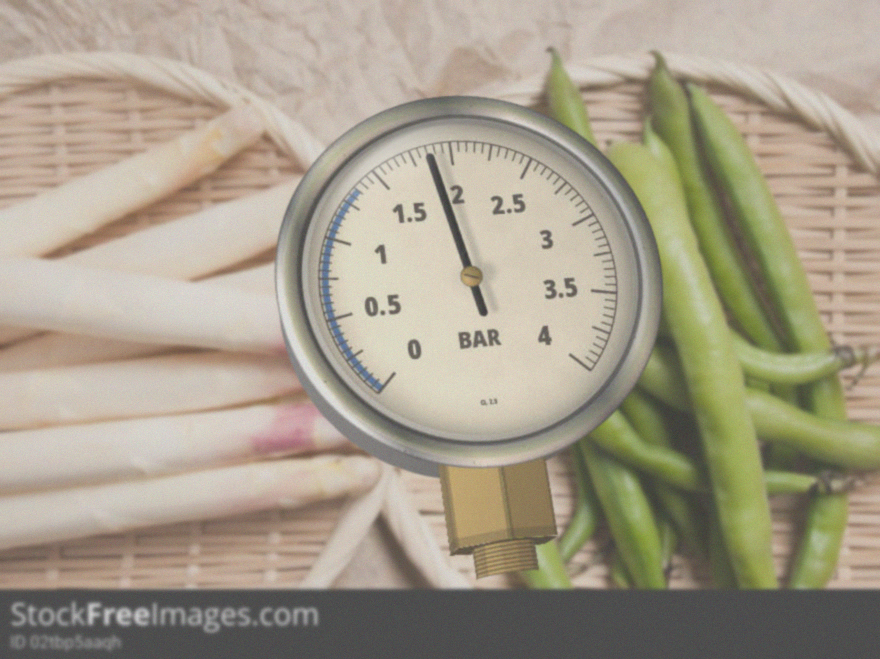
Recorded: 1.85 bar
